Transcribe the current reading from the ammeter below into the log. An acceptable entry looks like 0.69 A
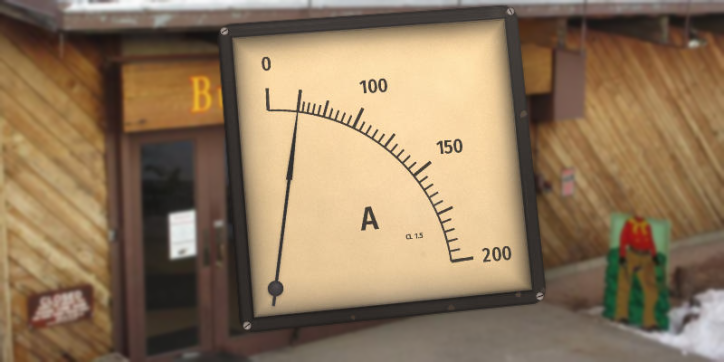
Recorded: 50 A
